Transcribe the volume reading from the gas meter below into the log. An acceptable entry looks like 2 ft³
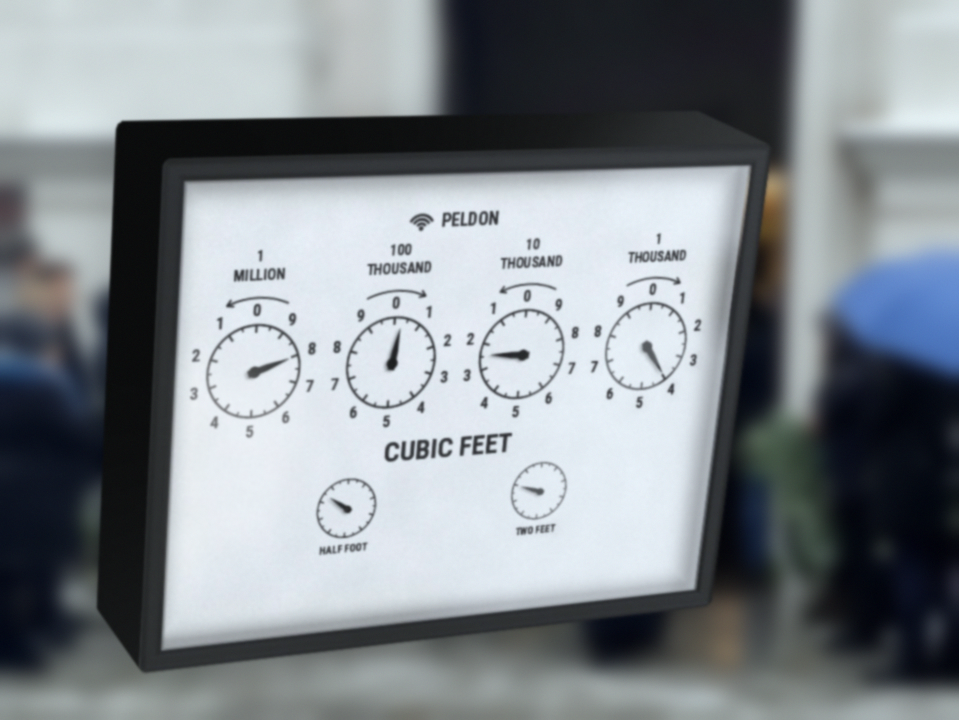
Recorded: 802400 ft³
